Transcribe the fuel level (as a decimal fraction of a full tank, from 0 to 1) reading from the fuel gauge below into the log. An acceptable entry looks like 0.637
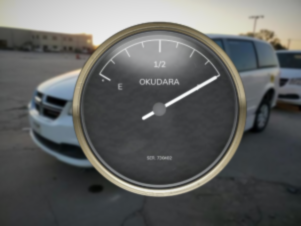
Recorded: 1
